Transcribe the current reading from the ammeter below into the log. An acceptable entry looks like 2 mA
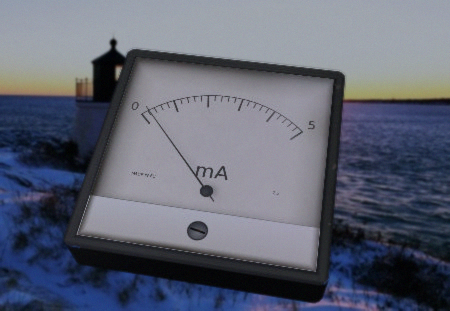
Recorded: 0.2 mA
